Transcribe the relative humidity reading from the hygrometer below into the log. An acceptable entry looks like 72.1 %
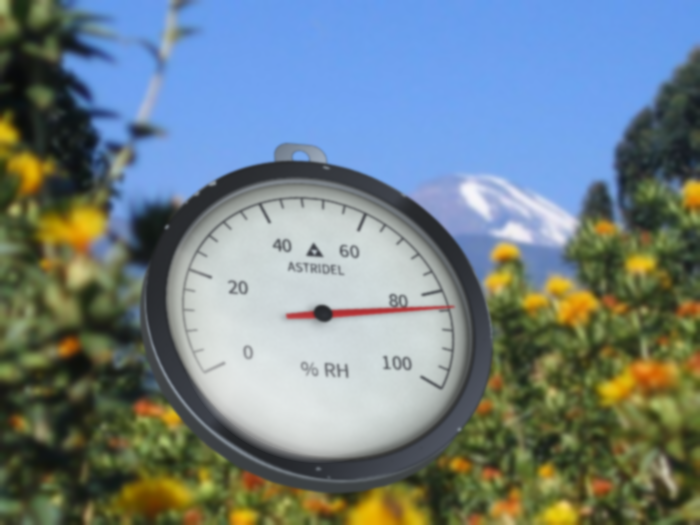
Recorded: 84 %
